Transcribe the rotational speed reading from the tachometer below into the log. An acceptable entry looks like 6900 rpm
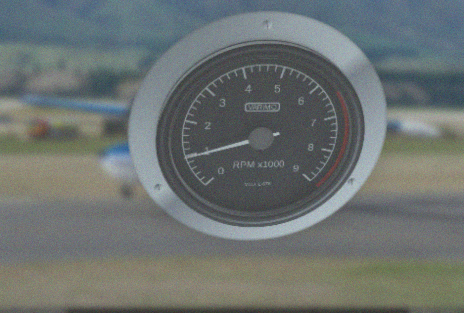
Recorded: 1000 rpm
